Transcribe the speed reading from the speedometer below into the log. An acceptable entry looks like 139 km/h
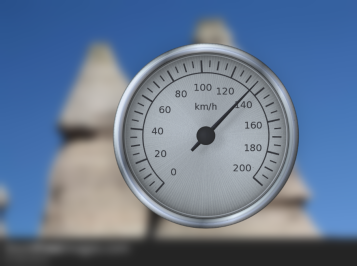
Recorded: 135 km/h
